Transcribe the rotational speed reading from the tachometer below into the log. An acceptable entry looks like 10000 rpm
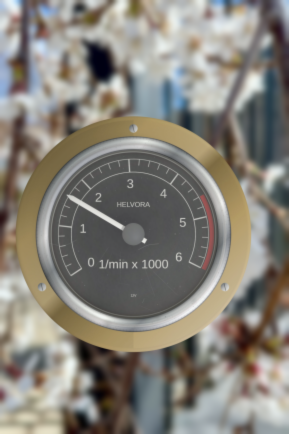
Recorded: 1600 rpm
